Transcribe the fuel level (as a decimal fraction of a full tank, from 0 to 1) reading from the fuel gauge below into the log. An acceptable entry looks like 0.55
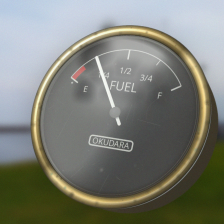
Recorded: 0.25
